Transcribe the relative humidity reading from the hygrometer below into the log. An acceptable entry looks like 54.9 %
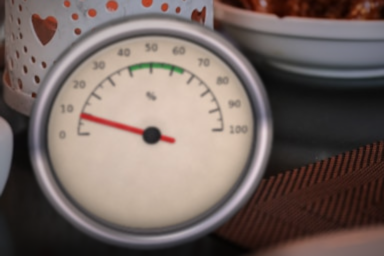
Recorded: 10 %
